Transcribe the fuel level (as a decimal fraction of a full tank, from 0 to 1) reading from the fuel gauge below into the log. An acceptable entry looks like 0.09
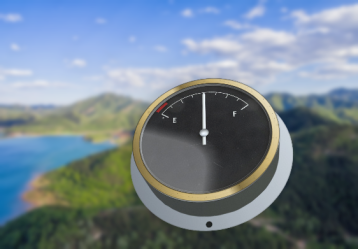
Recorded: 0.5
